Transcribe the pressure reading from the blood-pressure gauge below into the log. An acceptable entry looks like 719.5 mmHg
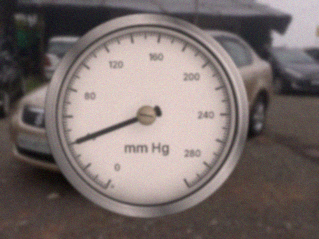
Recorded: 40 mmHg
